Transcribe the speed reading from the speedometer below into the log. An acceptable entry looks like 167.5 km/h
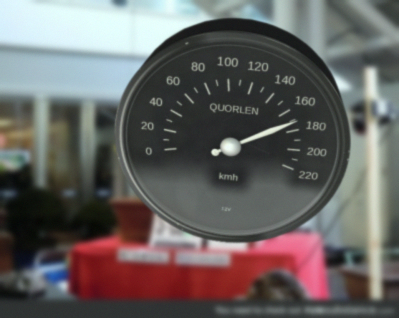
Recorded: 170 km/h
